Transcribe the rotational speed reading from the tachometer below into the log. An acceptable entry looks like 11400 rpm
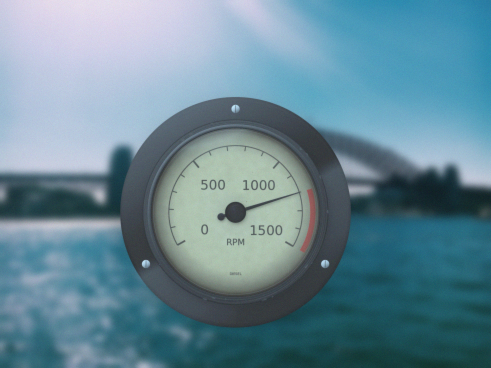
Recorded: 1200 rpm
